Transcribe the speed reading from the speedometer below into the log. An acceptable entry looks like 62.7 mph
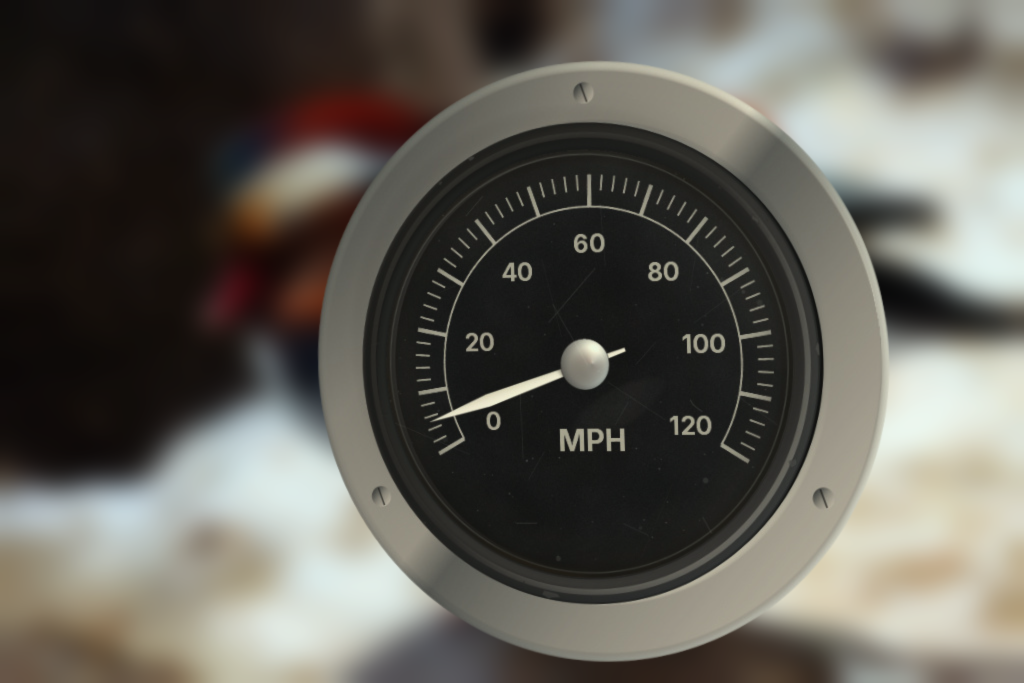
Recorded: 5 mph
